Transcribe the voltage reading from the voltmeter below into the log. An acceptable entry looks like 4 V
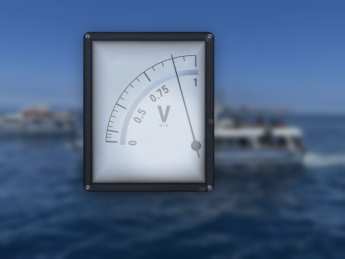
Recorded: 0.9 V
